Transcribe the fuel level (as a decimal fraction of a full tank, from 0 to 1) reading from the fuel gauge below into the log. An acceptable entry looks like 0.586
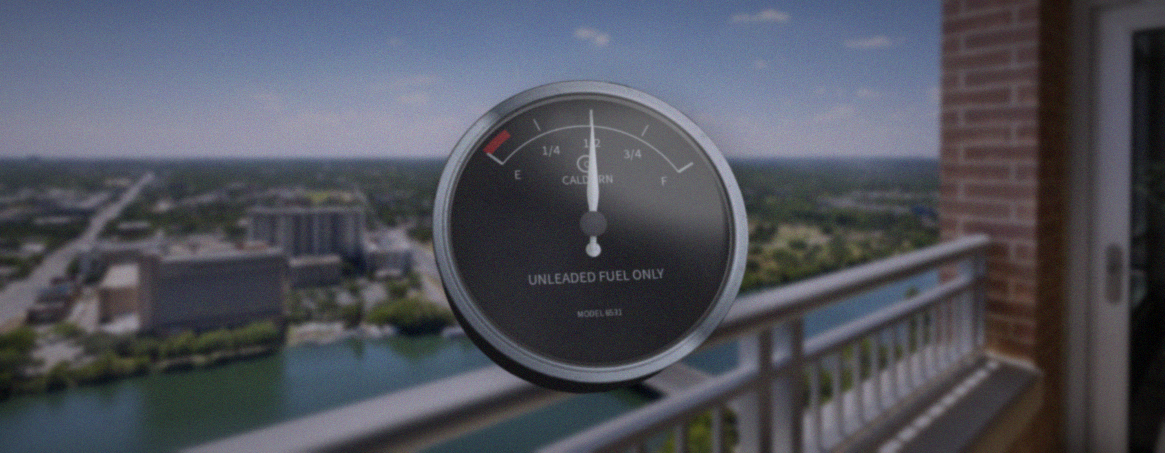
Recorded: 0.5
